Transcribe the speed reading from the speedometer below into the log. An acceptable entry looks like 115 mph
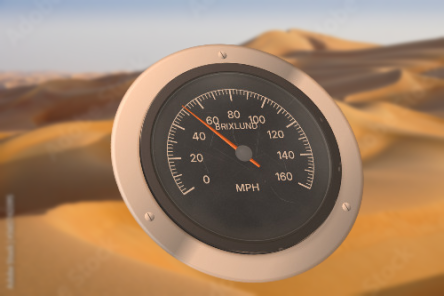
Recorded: 50 mph
